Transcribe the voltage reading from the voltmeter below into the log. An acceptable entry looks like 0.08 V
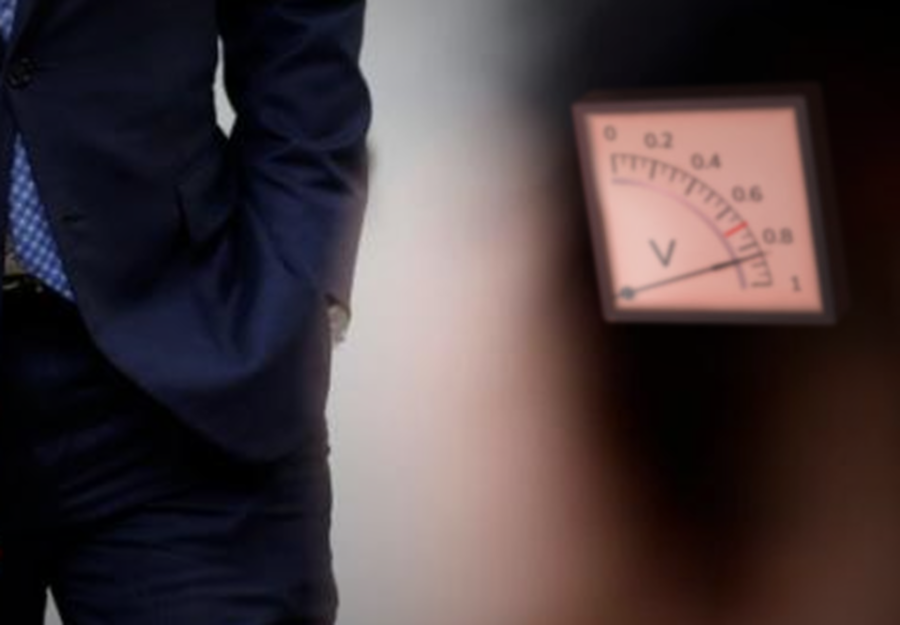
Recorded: 0.85 V
